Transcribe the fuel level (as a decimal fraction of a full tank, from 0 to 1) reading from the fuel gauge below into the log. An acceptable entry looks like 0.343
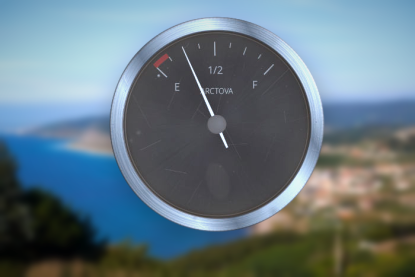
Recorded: 0.25
